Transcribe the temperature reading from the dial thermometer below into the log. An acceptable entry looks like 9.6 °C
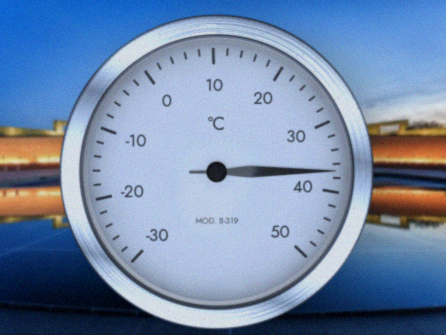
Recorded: 37 °C
